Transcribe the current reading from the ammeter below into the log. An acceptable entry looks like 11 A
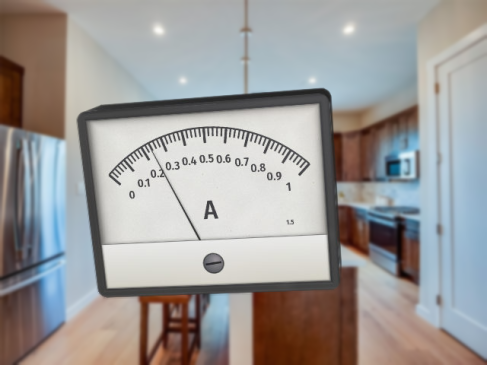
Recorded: 0.24 A
